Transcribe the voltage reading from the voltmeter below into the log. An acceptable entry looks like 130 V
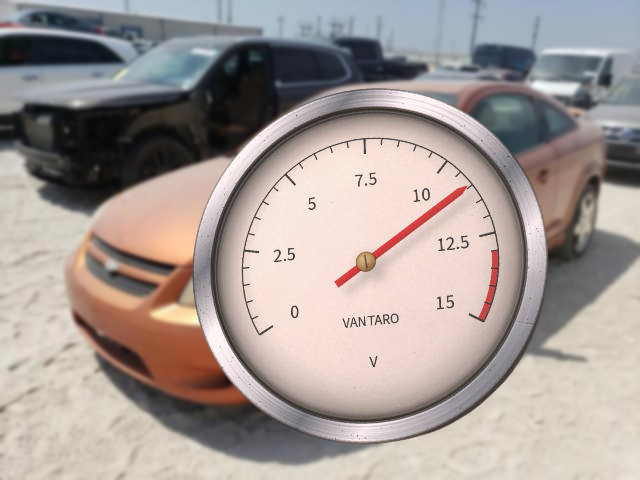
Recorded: 11 V
